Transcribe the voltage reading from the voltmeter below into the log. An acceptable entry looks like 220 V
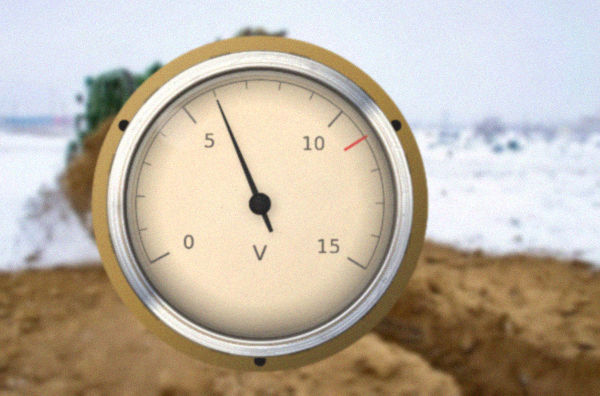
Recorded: 6 V
